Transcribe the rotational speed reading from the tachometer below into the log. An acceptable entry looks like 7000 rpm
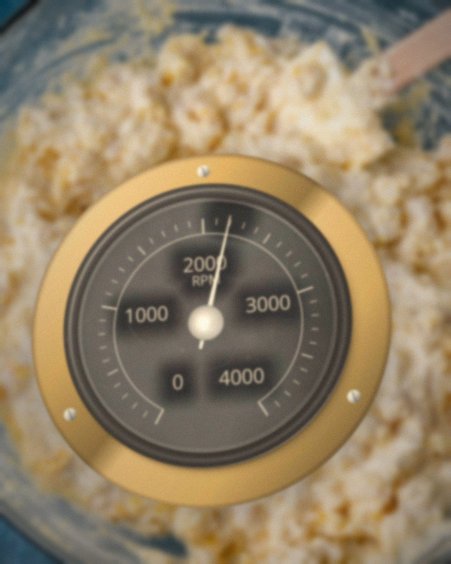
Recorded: 2200 rpm
